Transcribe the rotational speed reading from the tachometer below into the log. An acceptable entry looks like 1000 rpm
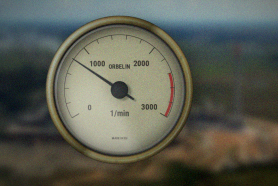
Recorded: 800 rpm
